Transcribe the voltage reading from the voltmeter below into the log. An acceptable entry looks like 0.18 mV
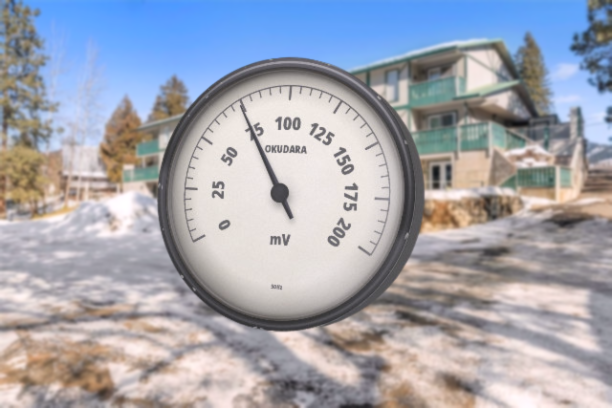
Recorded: 75 mV
